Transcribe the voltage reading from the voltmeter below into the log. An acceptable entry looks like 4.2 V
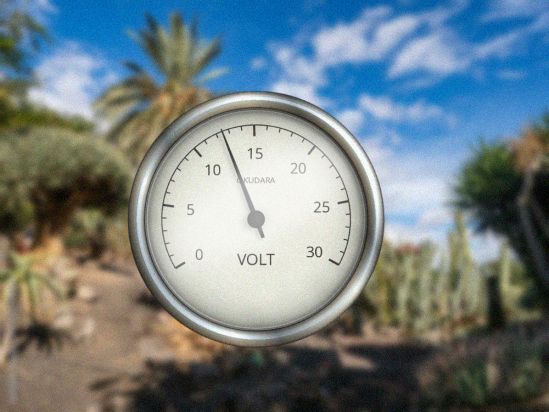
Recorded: 12.5 V
